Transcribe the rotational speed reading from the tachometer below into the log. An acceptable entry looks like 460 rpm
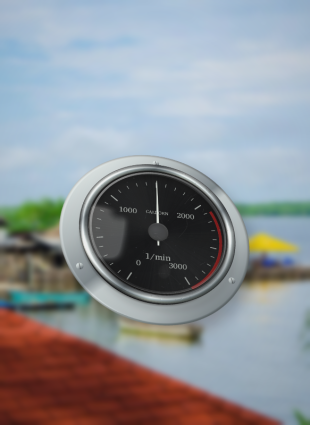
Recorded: 1500 rpm
